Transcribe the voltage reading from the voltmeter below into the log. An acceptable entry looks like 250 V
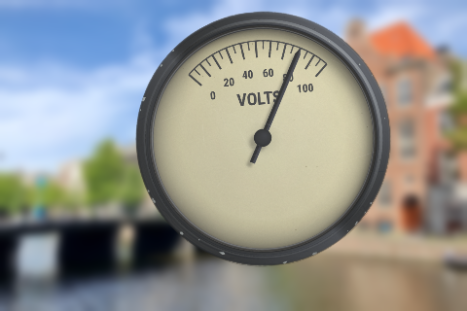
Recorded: 80 V
